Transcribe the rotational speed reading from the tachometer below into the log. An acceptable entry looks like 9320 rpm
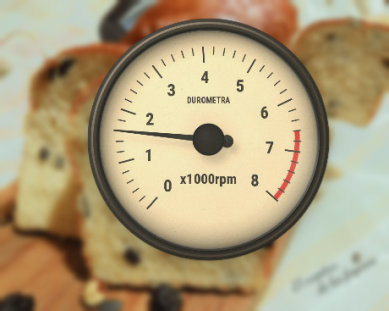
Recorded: 1600 rpm
